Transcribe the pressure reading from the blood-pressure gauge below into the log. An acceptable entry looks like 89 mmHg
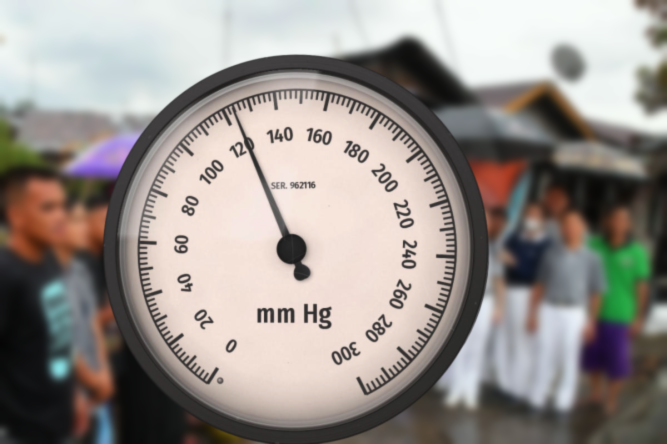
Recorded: 124 mmHg
